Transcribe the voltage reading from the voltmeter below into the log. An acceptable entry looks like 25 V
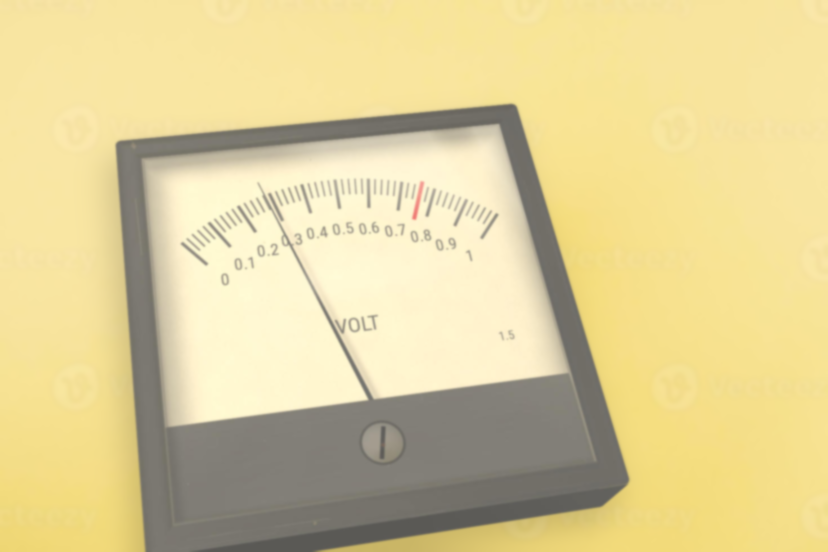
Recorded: 0.28 V
